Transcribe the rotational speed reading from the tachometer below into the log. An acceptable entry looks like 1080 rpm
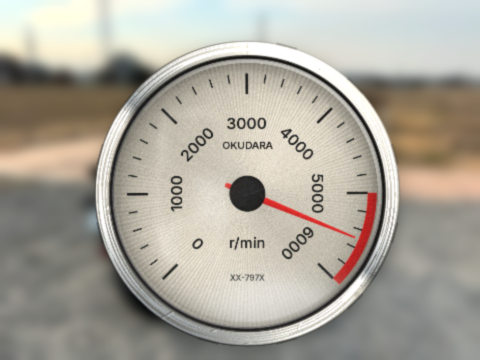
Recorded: 5500 rpm
